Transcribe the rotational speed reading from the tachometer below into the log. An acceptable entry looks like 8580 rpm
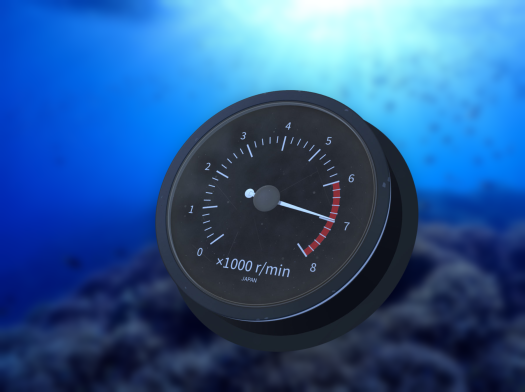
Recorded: 7000 rpm
